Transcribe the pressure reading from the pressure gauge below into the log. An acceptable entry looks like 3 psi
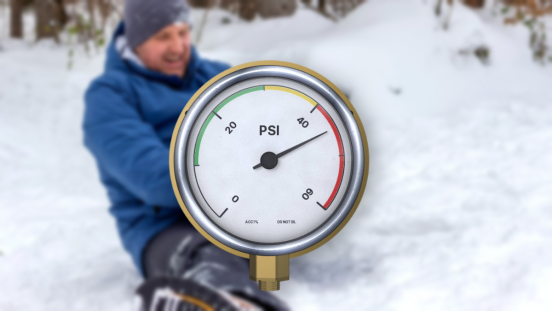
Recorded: 45 psi
